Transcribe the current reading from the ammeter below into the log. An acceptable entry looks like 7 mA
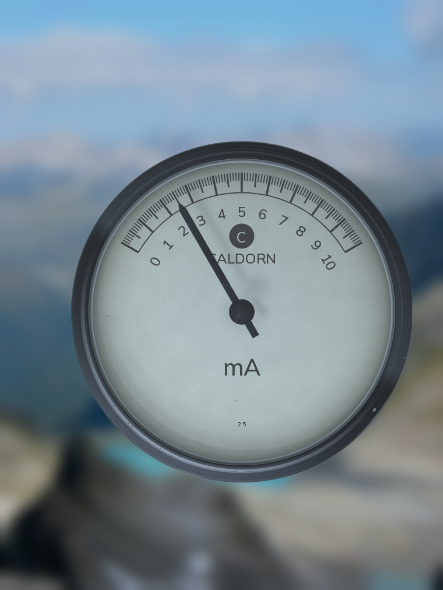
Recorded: 2.5 mA
